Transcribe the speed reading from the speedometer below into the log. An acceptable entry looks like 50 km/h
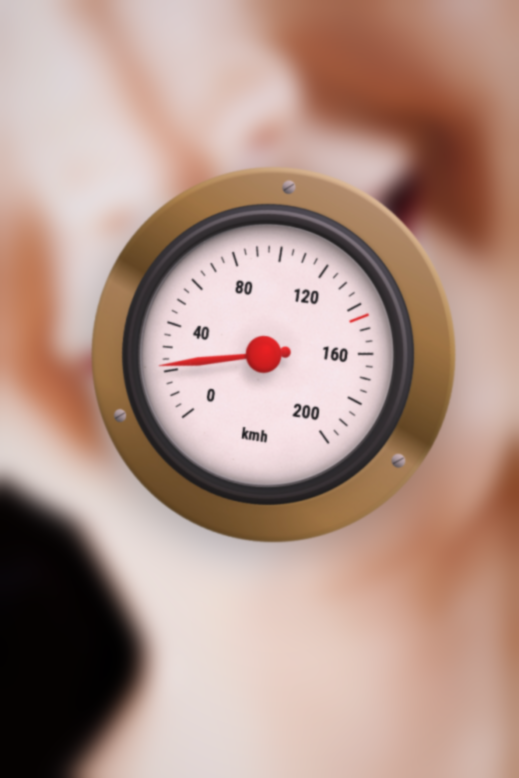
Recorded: 22.5 km/h
